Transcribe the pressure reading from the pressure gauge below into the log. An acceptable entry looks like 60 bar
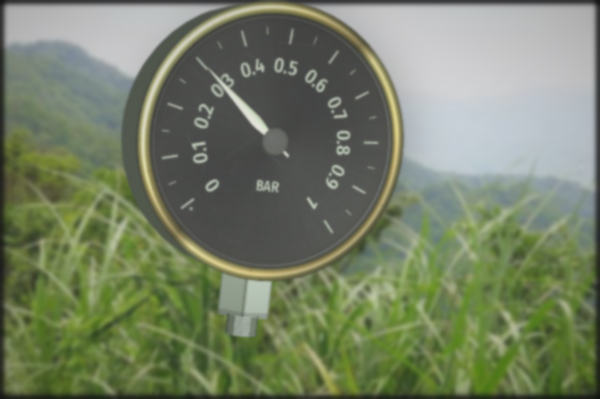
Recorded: 0.3 bar
